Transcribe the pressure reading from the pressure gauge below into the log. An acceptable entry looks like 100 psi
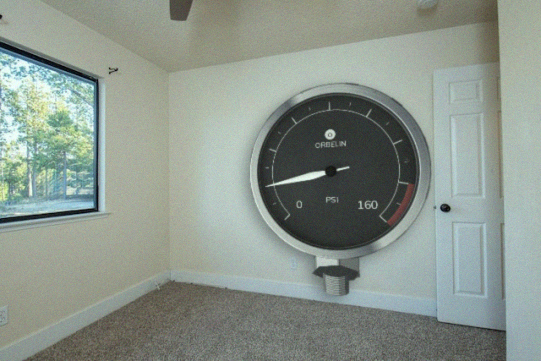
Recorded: 20 psi
